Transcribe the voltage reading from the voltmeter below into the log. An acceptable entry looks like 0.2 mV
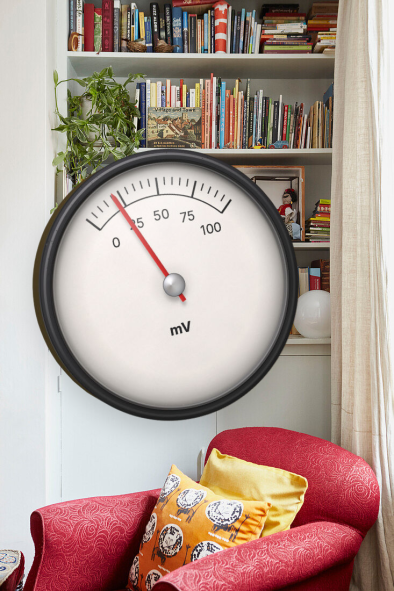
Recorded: 20 mV
